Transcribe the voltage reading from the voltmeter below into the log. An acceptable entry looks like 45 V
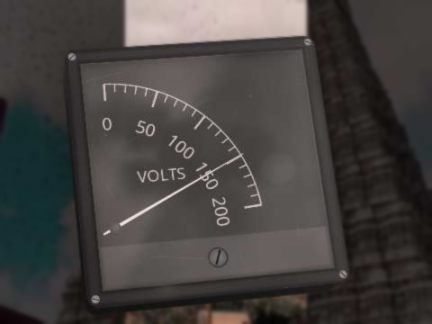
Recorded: 150 V
